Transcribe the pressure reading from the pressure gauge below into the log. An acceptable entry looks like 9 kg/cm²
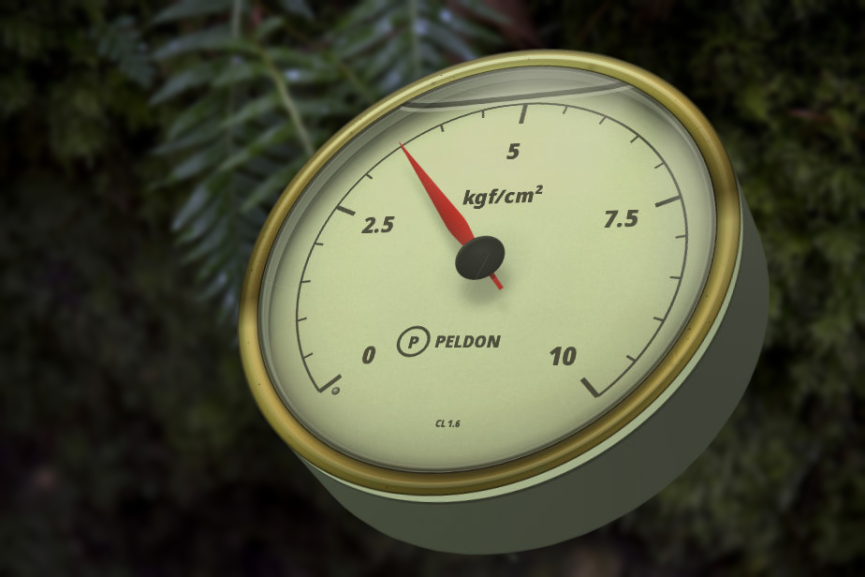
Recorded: 3.5 kg/cm²
